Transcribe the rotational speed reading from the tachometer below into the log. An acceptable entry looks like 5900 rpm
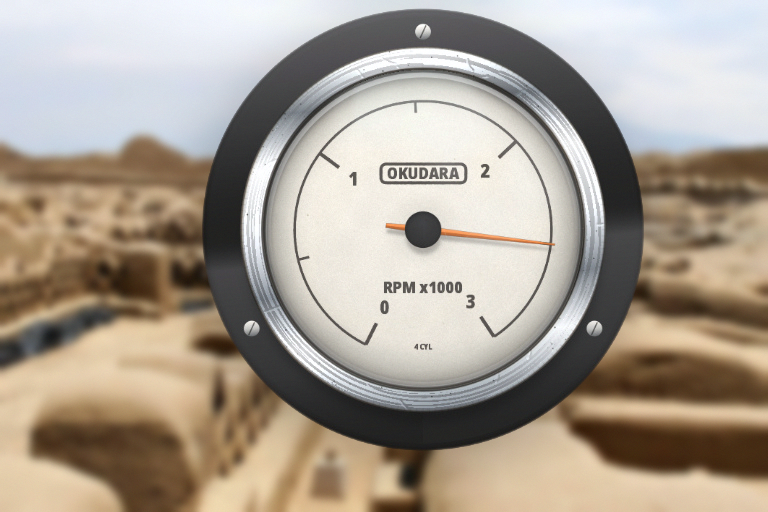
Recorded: 2500 rpm
